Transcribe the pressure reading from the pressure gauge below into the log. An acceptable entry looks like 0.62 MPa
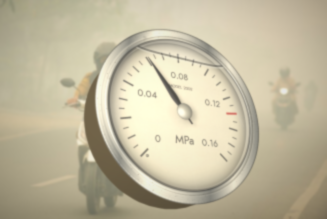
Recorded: 0.06 MPa
